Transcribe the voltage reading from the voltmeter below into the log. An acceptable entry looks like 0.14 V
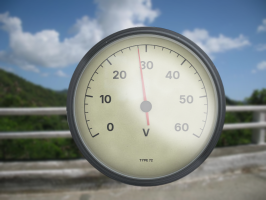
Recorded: 28 V
